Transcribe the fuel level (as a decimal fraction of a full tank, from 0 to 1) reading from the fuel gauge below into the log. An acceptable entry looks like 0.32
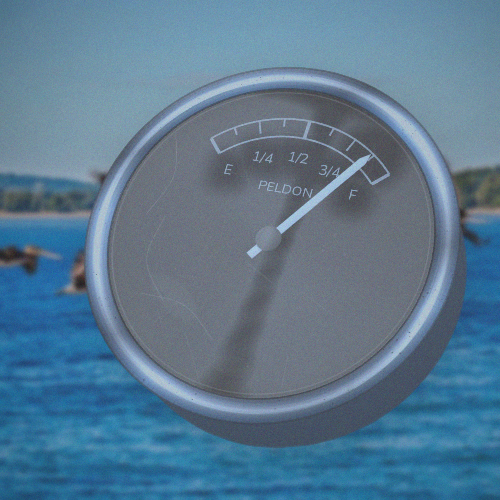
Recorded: 0.875
